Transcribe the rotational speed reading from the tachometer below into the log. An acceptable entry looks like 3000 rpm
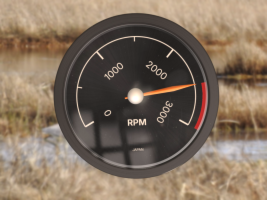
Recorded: 2500 rpm
